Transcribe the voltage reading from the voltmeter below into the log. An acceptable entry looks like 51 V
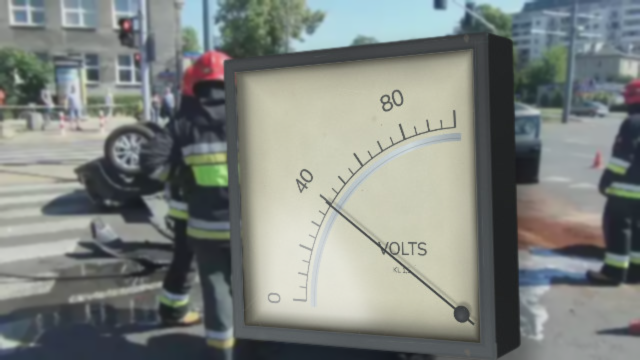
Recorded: 40 V
